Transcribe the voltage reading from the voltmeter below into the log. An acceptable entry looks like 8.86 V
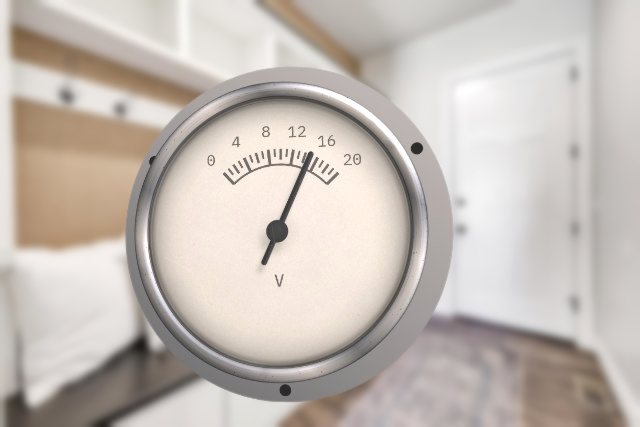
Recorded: 15 V
